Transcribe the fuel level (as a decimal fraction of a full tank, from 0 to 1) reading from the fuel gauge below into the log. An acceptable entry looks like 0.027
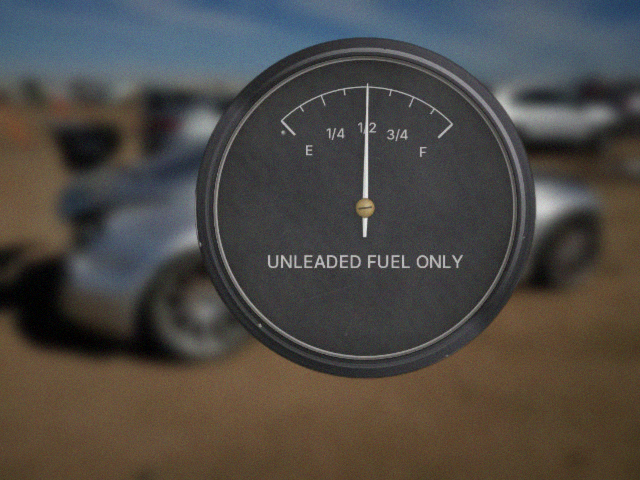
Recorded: 0.5
